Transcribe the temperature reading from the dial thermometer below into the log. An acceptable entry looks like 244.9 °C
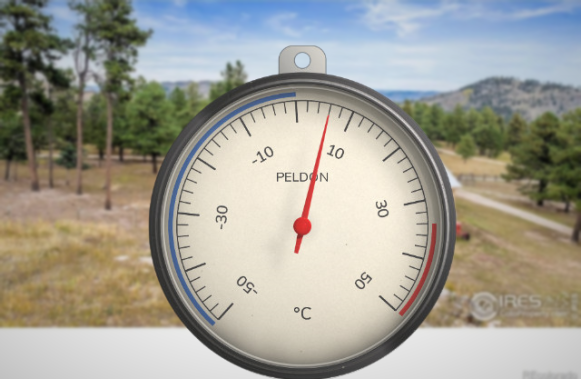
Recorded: 6 °C
